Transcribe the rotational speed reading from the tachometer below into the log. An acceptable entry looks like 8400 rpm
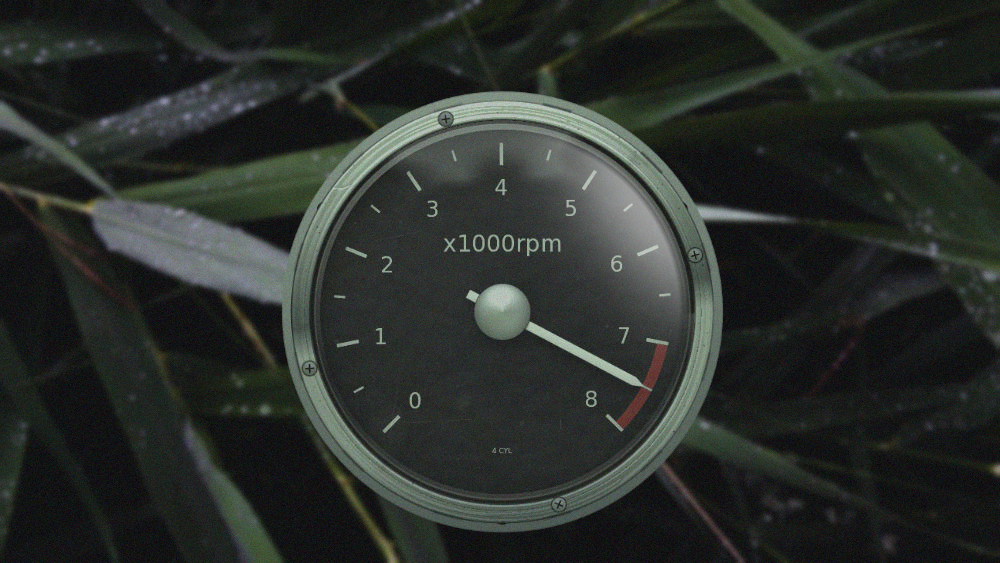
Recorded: 7500 rpm
